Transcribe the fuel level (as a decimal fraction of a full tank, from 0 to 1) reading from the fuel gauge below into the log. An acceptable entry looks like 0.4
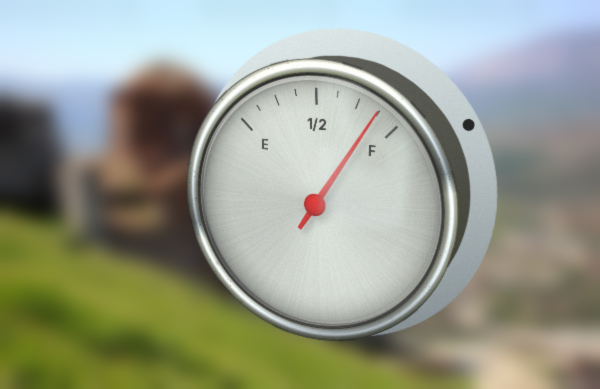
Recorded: 0.875
